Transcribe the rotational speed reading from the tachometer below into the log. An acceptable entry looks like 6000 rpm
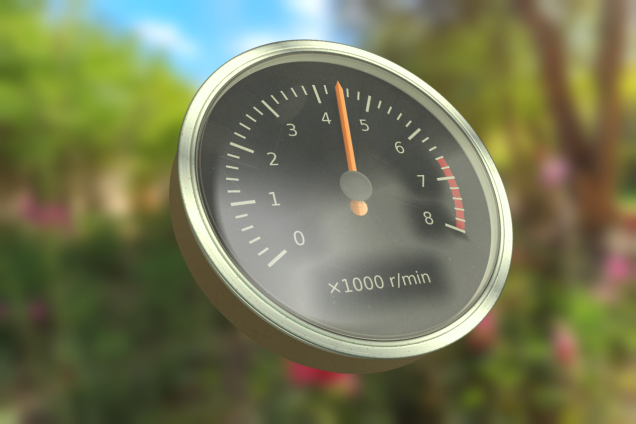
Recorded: 4400 rpm
